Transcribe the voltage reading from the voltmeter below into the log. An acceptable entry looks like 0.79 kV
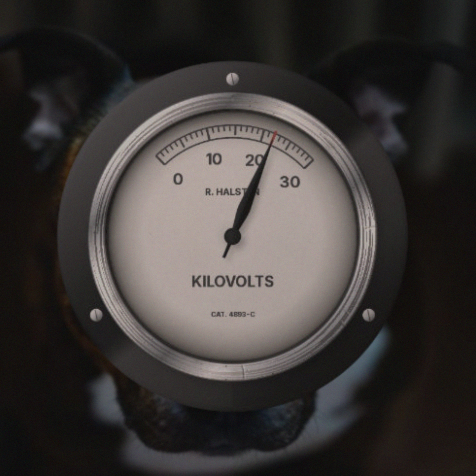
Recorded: 22 kV
